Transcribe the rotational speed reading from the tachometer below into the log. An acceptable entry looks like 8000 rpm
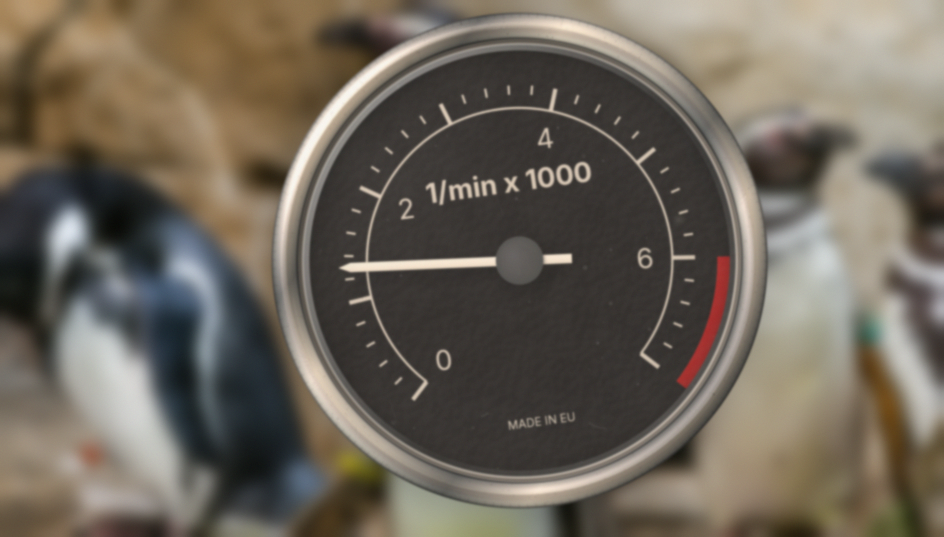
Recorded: 1300 rpm
